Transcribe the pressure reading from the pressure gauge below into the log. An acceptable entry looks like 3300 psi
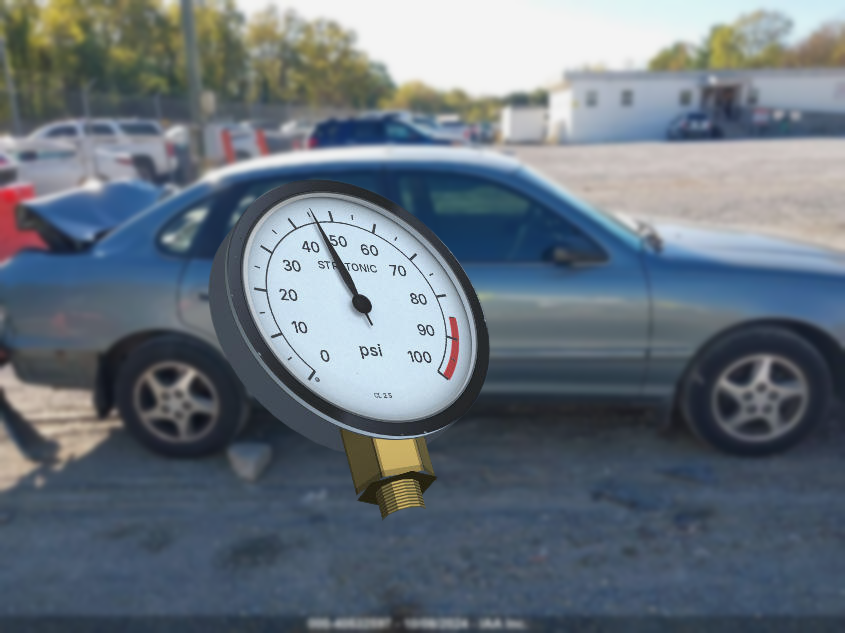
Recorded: 45 psi
